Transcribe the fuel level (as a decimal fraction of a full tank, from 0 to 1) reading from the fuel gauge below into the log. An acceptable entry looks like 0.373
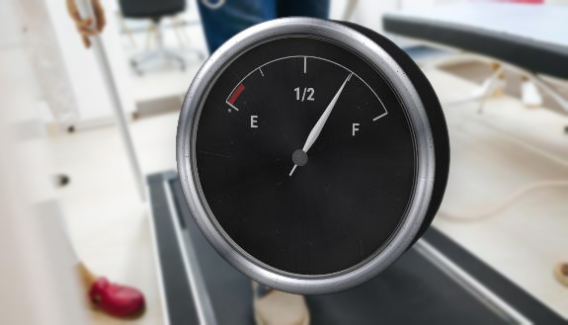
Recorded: 0.75
